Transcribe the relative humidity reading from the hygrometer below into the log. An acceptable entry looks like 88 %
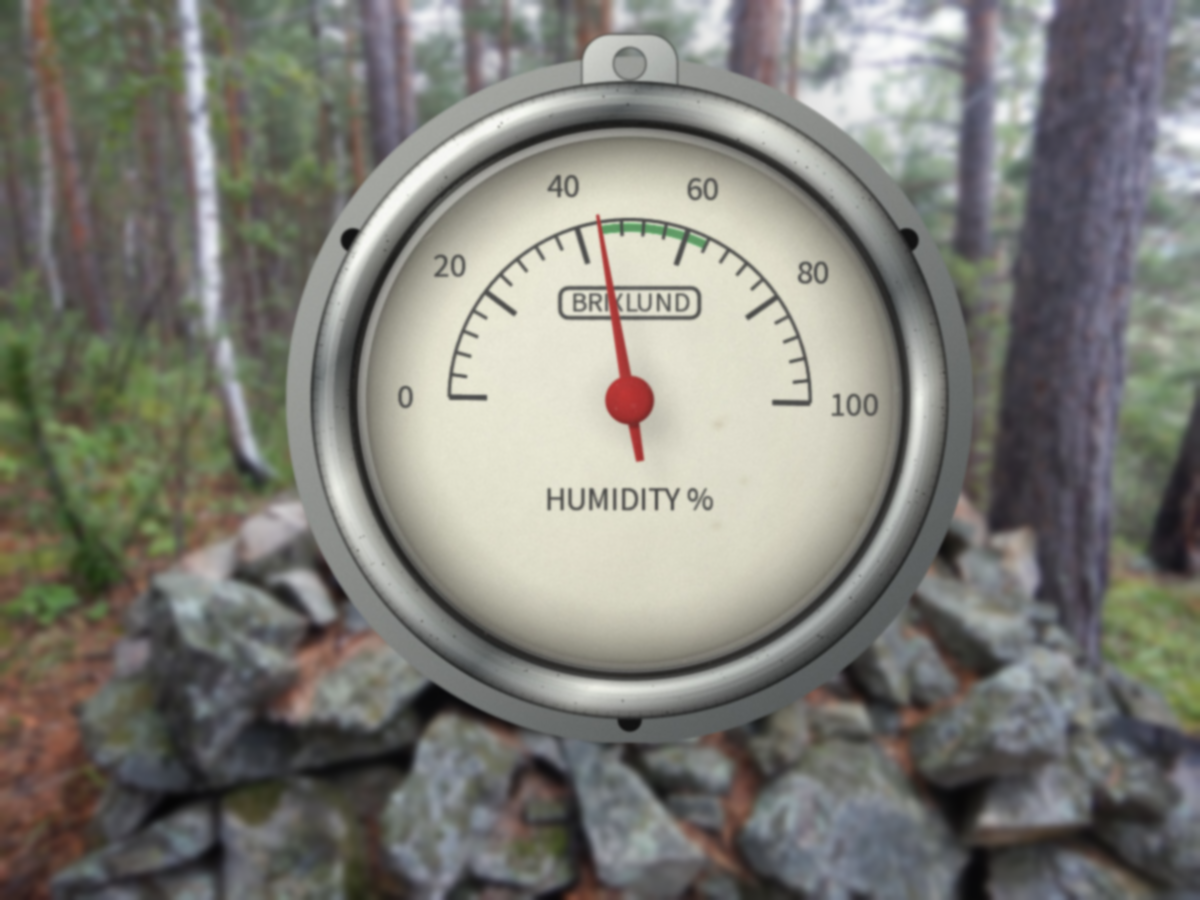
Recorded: 44 %
